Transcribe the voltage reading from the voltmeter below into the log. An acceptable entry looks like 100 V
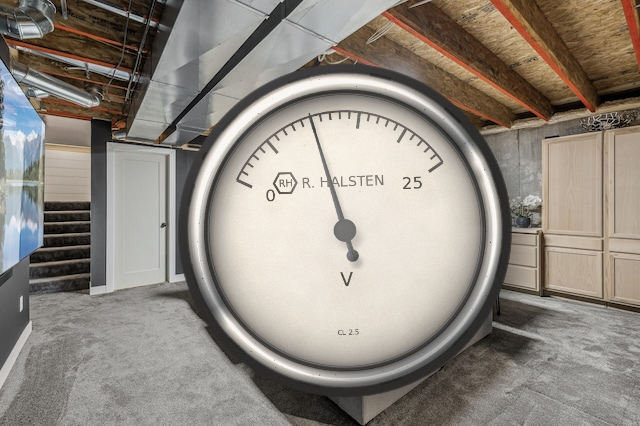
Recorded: 10 V
